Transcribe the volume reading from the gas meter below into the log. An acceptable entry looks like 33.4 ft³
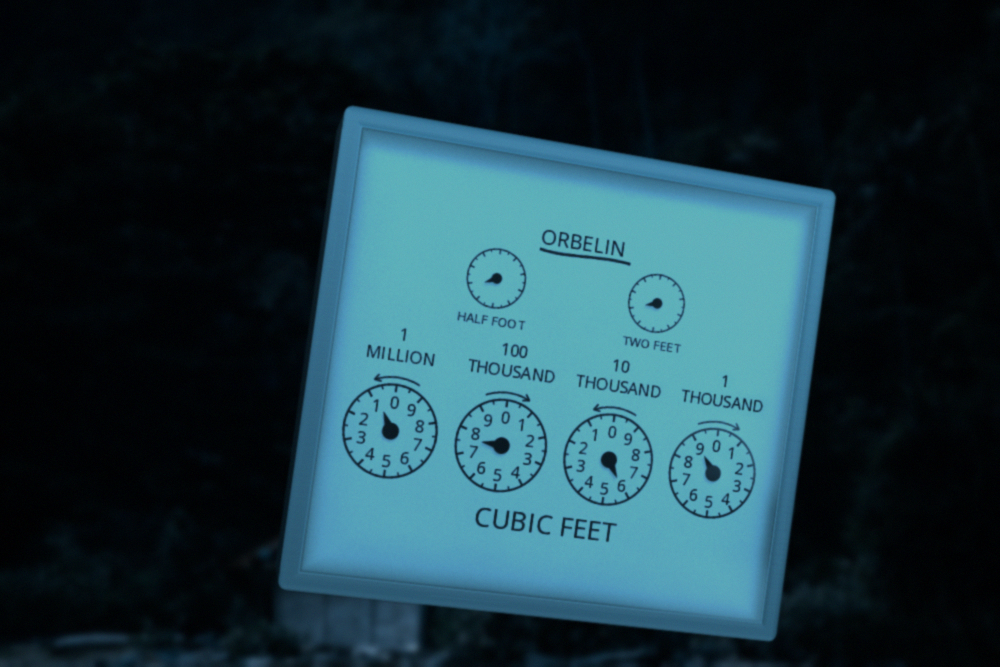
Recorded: 75900 ft³
